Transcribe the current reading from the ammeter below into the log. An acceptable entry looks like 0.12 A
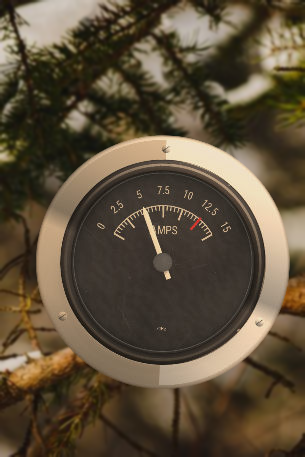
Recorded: 5 A
